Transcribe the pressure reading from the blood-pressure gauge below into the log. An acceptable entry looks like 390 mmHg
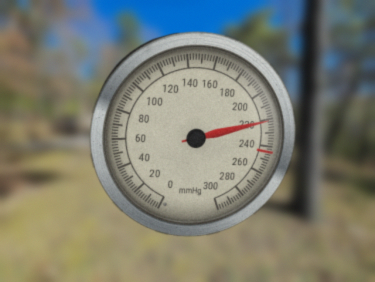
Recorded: 220 mmHg
